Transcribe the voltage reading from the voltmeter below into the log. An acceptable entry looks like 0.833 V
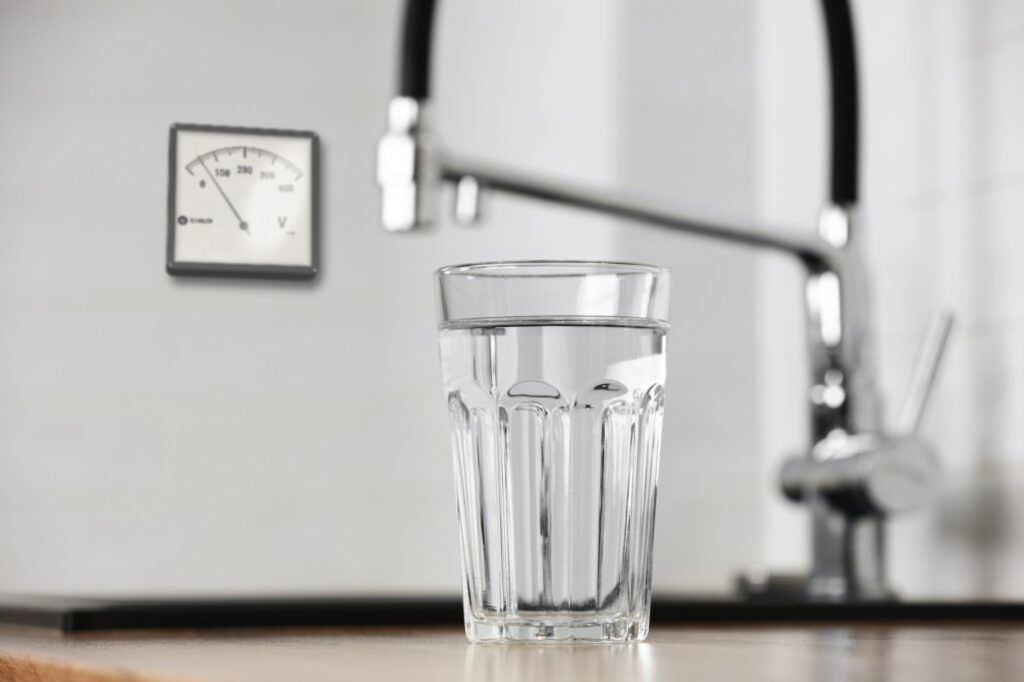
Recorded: 50 V
